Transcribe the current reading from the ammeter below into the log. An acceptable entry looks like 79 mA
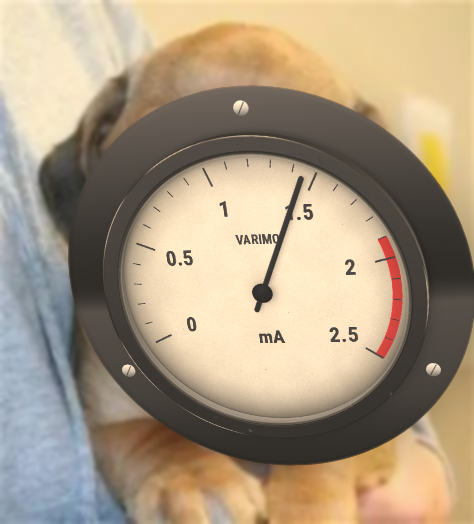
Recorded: 1.45 mA
